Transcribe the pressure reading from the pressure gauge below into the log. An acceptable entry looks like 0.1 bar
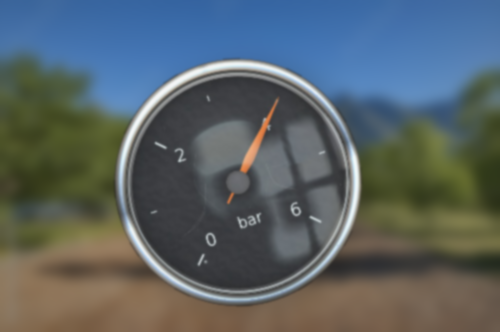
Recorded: 4 bar
